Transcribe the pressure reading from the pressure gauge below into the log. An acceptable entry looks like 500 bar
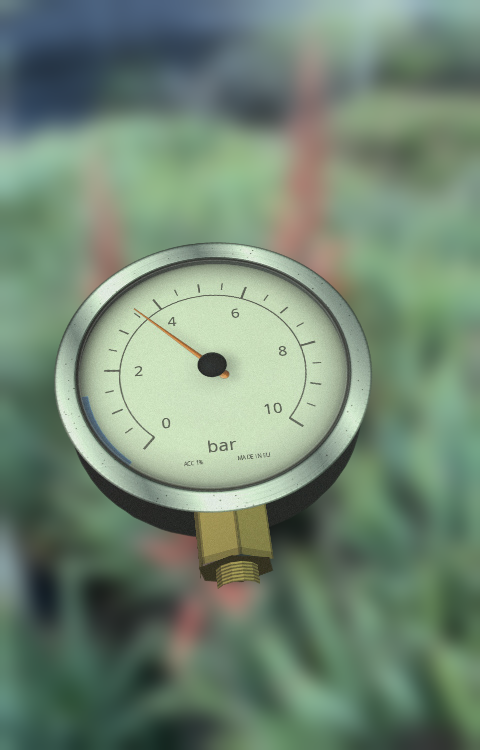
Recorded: 3.5 bar
